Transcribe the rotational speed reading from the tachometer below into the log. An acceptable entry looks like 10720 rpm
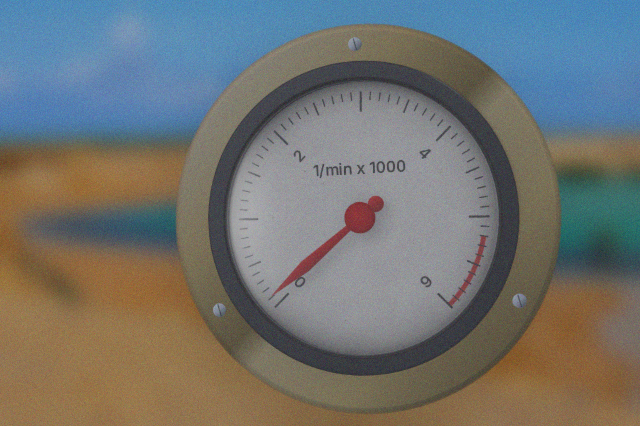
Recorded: 100 rpm
